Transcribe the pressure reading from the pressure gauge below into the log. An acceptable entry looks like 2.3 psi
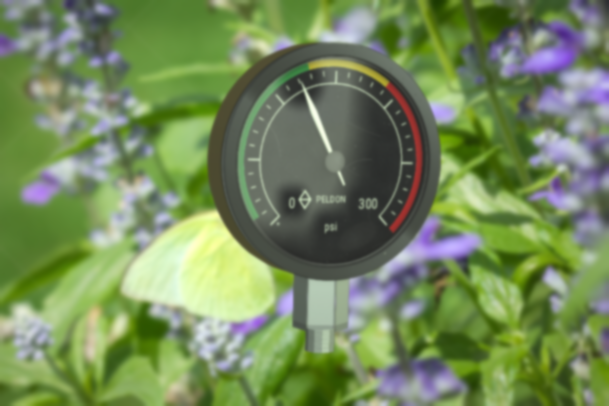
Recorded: 120 psi
